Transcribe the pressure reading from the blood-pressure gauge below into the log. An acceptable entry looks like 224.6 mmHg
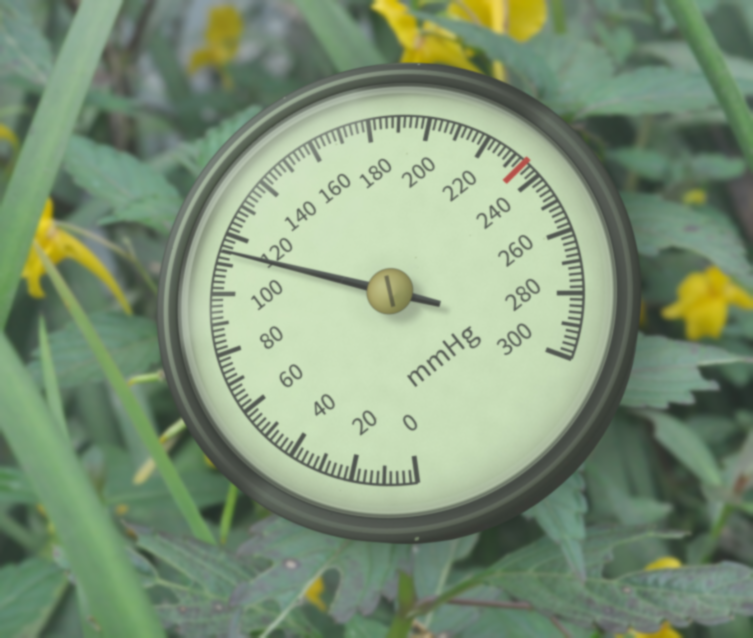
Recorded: 114 mmHg
